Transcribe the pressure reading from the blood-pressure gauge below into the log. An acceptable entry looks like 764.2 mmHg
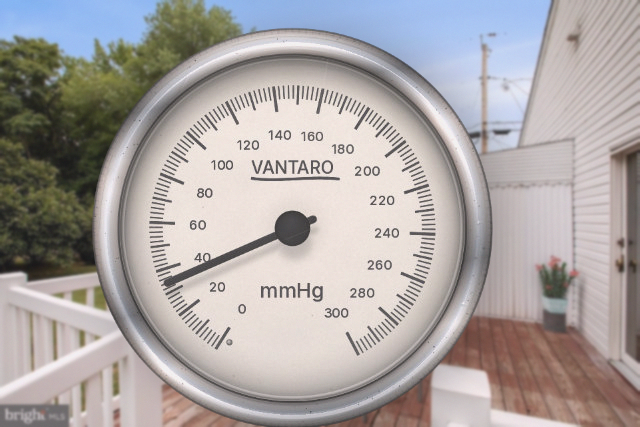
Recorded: 34 mmHg
